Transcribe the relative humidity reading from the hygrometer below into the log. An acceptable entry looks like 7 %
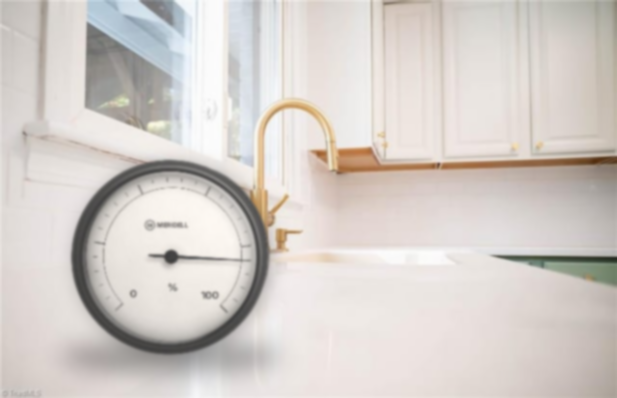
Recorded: 84 %
